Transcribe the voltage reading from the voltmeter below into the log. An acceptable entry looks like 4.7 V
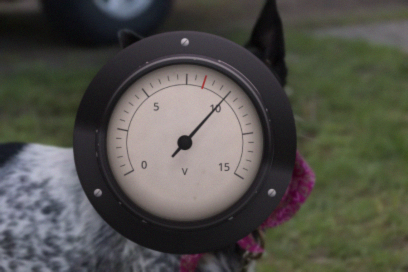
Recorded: 10 V
